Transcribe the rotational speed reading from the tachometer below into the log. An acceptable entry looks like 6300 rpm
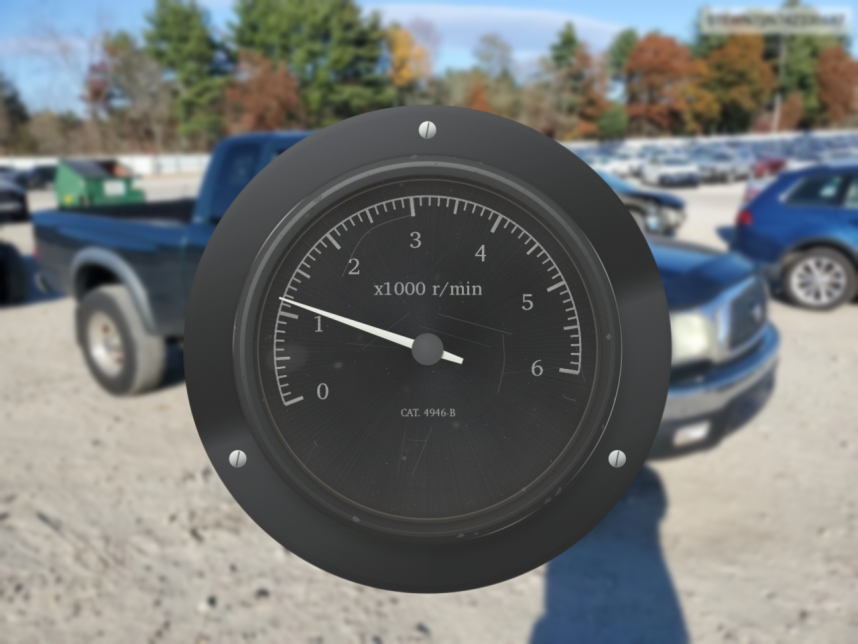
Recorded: 1150 rpm
